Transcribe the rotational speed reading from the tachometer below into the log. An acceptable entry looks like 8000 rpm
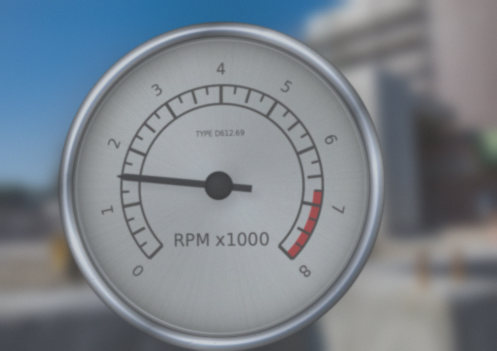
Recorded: 1500 rpm
